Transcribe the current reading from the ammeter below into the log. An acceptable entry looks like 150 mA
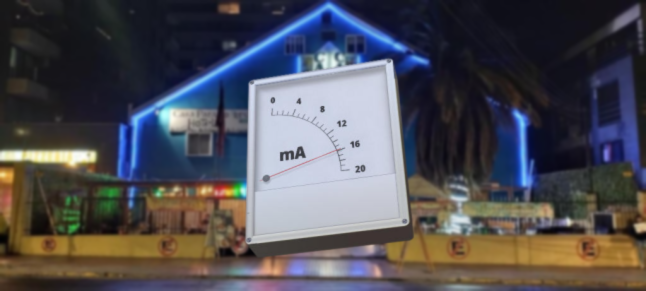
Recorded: 16 mA
